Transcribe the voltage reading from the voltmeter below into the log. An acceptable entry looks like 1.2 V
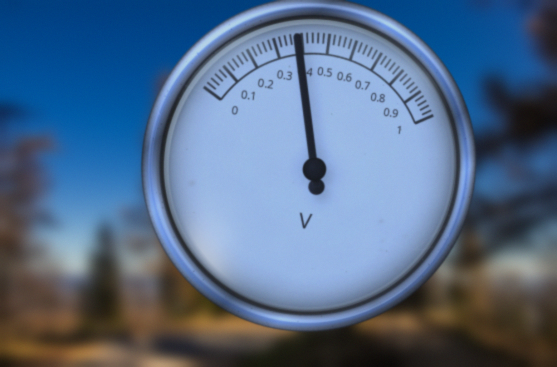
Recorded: 0.38 V
